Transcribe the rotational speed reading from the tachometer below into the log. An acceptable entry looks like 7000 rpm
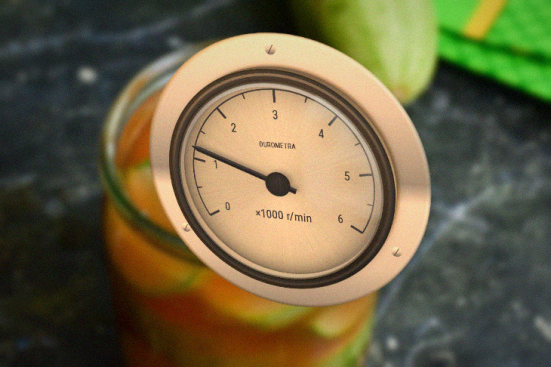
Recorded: 1250 rpm
